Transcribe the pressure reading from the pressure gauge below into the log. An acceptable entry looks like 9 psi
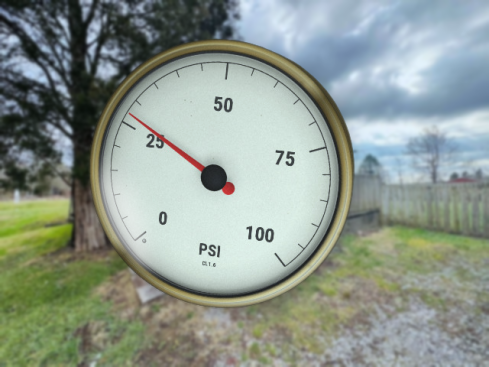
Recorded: 27.5 psi
